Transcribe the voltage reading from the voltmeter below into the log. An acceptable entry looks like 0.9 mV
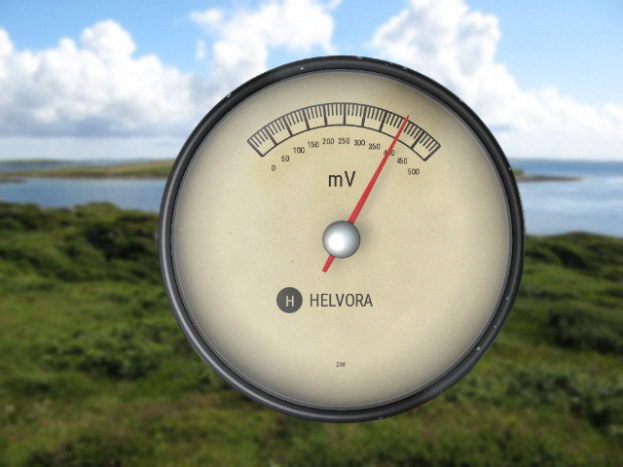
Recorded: 400 mV
